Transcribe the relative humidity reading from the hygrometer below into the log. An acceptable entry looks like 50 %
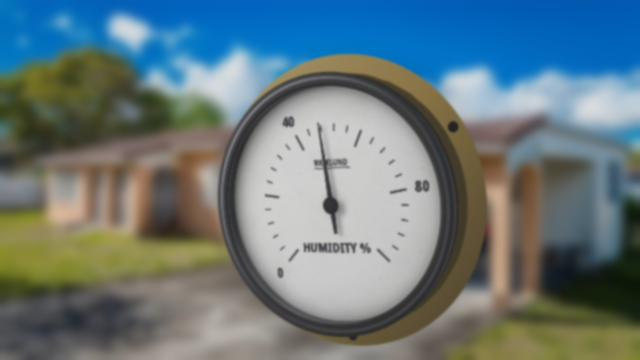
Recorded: 48 %
